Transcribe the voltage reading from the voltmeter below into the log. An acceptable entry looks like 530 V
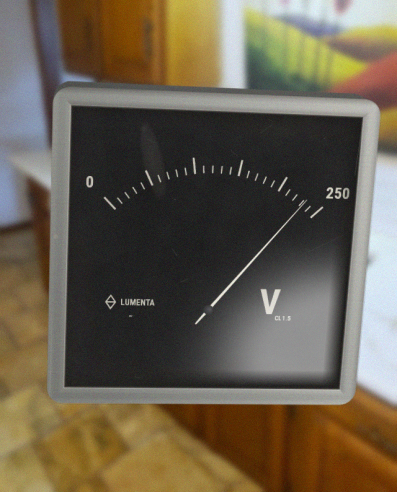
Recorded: 230 V
